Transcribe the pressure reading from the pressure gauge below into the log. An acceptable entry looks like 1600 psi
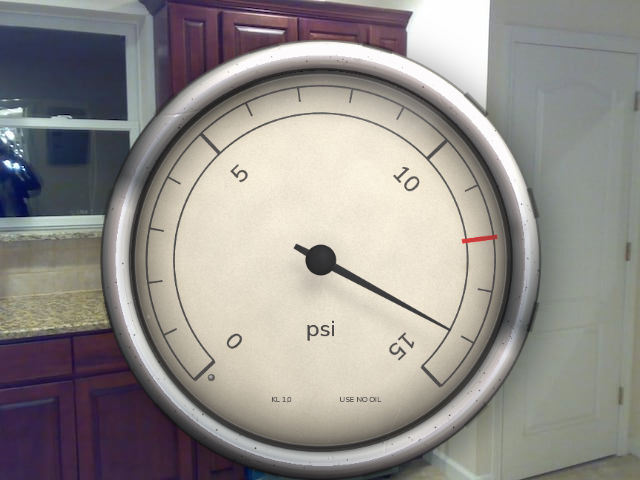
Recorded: 14 psi
